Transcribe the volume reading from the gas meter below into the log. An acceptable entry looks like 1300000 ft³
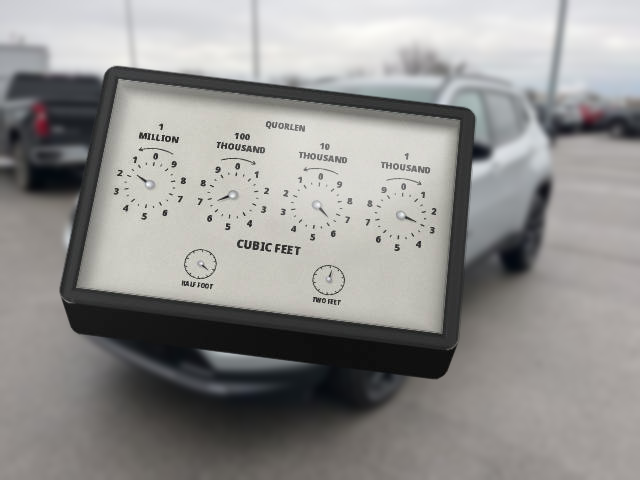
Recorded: 166300 ft³
